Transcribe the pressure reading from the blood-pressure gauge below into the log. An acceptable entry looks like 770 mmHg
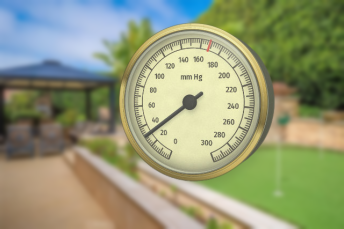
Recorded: 30 mmHg
